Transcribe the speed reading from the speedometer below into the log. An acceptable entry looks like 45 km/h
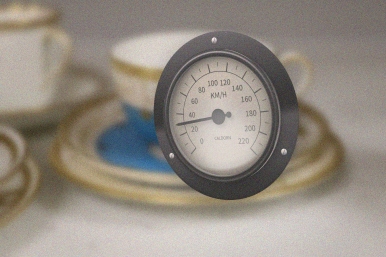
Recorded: 30 km/h
